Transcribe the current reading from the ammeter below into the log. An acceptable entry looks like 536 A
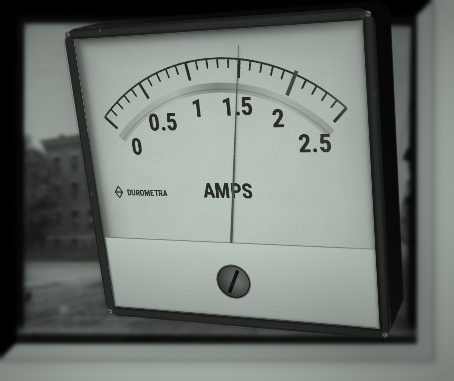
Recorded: 1.5 A
